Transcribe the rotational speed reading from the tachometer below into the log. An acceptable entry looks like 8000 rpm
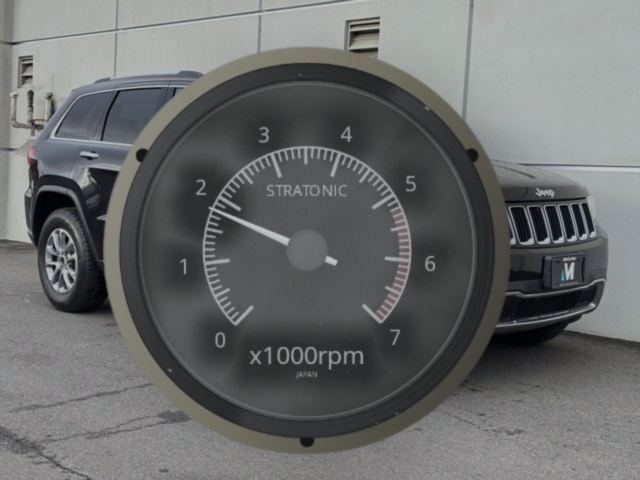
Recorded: 1800 rpm
